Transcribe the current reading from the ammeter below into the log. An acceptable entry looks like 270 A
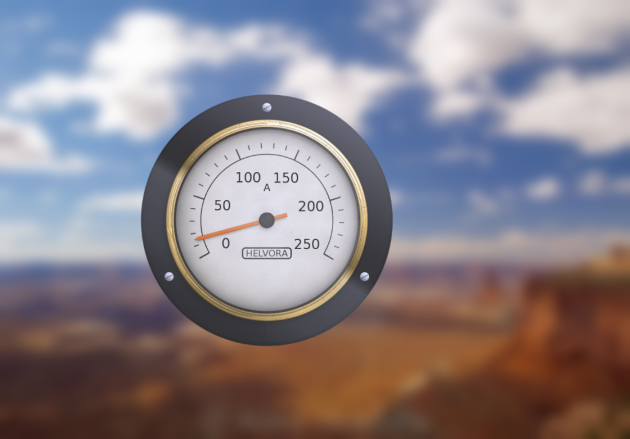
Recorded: 15 A
